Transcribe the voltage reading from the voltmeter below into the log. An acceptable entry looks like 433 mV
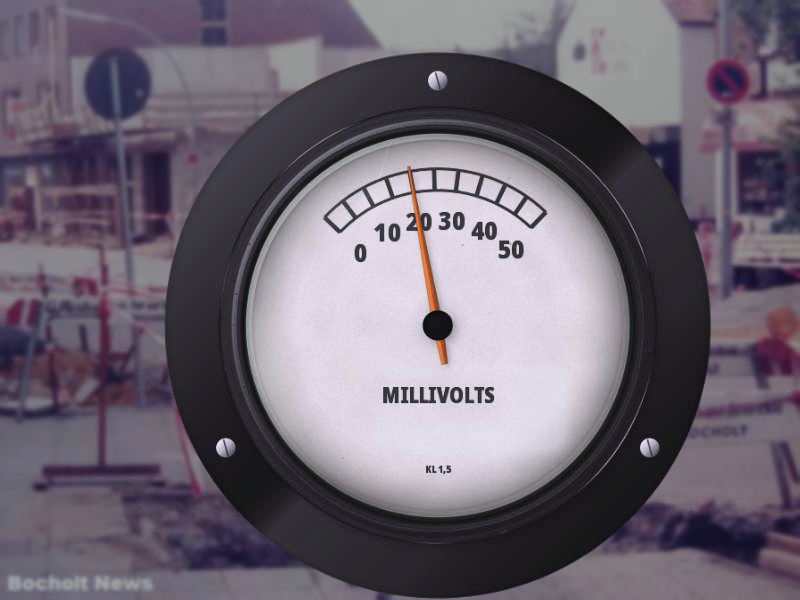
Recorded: 20 mV
